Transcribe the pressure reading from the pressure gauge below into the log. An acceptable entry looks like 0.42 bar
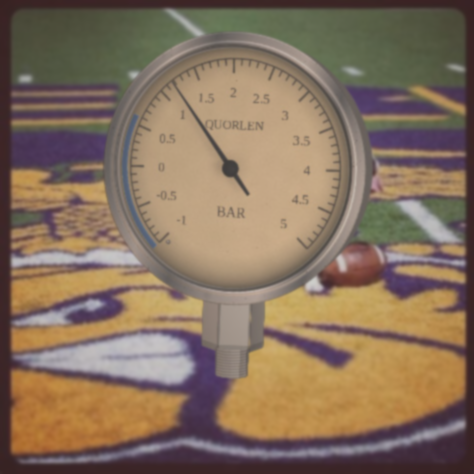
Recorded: 1.2 bar
